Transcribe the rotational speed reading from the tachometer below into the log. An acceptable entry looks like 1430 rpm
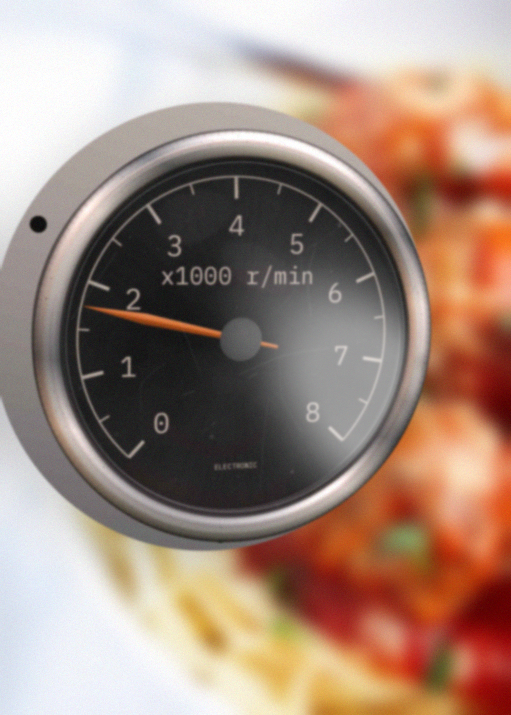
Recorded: 1750 rpm
